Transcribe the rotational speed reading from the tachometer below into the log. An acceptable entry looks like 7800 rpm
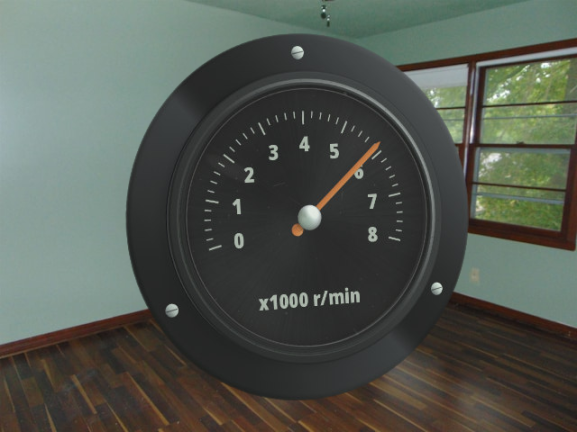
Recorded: 5800 rpm
